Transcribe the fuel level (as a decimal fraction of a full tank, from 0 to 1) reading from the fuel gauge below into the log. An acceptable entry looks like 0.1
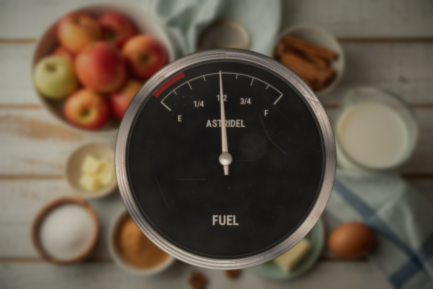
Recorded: 0.5
